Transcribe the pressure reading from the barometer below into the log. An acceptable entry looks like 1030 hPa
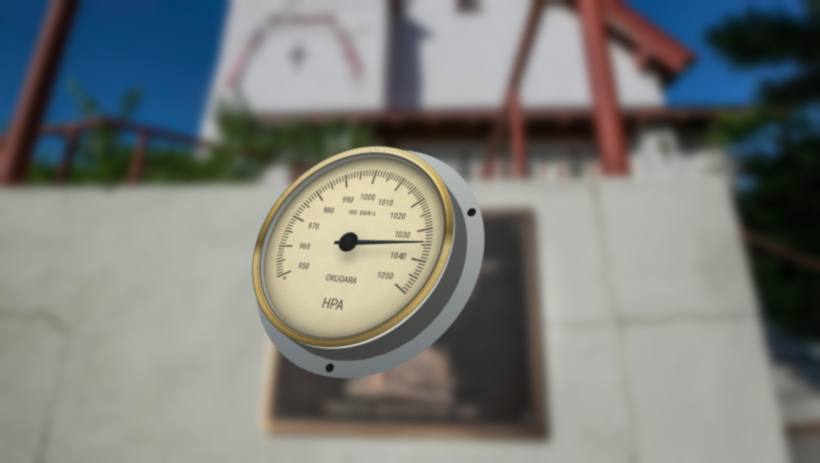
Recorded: 1035 hPa
